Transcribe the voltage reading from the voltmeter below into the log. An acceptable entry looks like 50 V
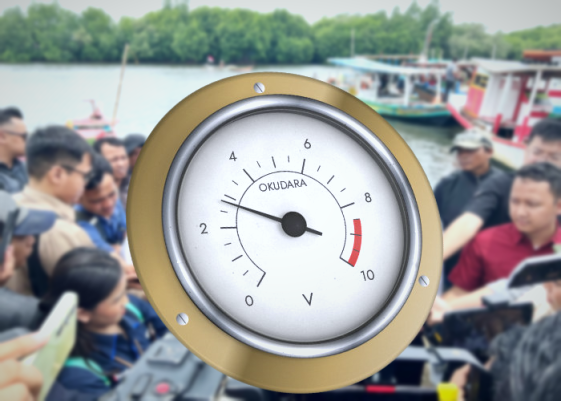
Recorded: 2.75 V
